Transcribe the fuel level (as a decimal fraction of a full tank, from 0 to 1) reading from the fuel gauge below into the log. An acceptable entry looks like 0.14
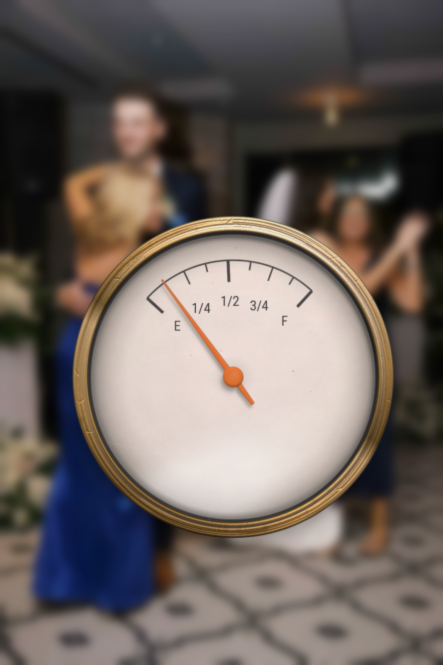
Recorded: 0.125
